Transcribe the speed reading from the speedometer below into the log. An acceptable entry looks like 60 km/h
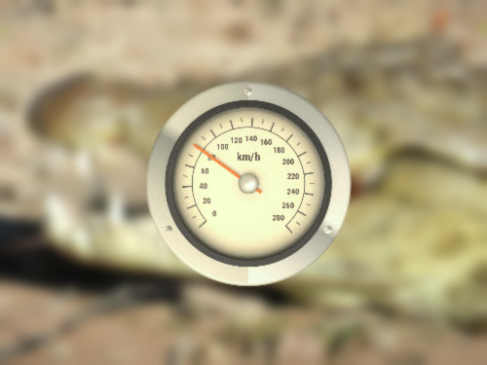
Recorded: 80 km/h
